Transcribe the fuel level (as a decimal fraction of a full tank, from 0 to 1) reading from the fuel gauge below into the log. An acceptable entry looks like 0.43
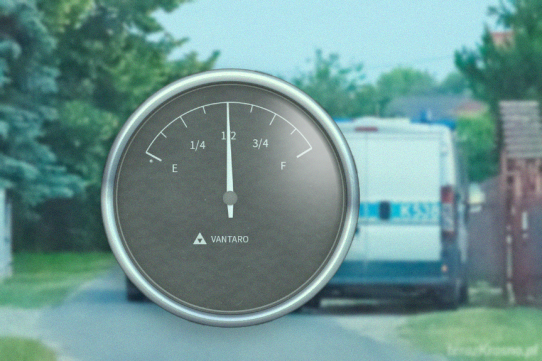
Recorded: 0.5
